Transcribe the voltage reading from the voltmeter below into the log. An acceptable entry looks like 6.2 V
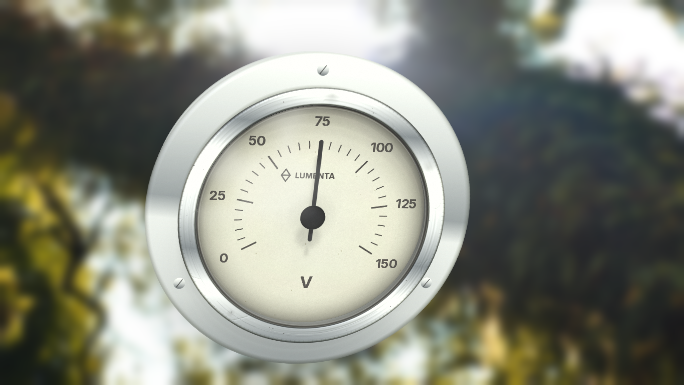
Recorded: 75 V
